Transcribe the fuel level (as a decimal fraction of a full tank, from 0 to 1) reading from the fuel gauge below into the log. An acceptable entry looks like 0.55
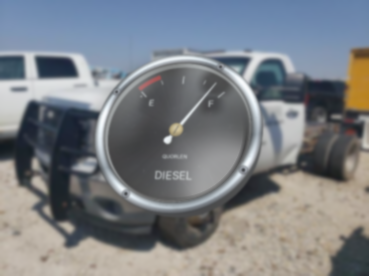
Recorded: 0.875
